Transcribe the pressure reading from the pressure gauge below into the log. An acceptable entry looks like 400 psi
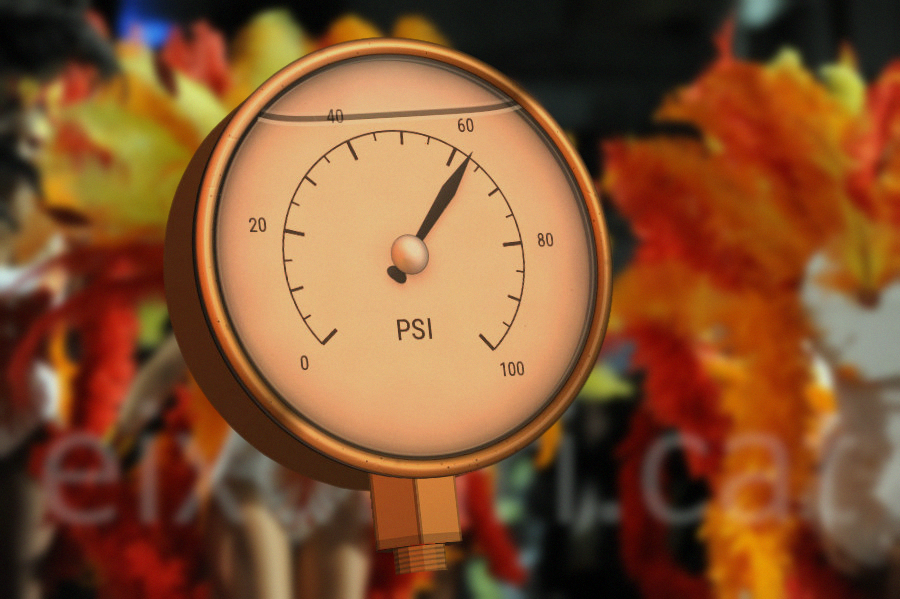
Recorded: 62.5 psi
